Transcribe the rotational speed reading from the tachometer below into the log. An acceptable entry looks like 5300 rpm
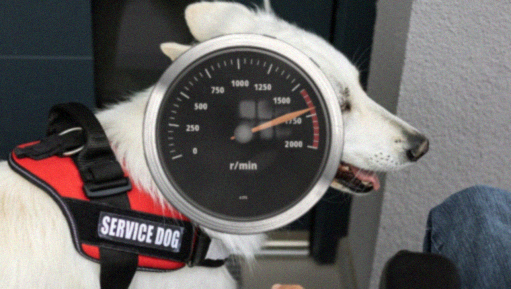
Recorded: 1700 rpm
